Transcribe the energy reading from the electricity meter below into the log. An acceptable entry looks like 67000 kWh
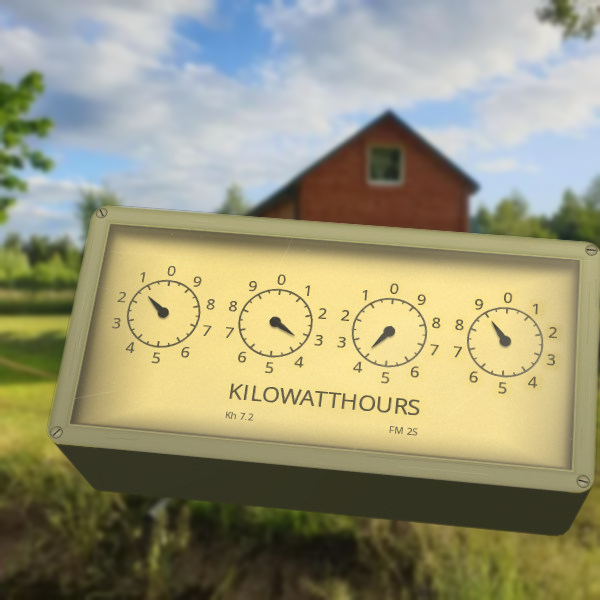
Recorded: 1339 kWh
